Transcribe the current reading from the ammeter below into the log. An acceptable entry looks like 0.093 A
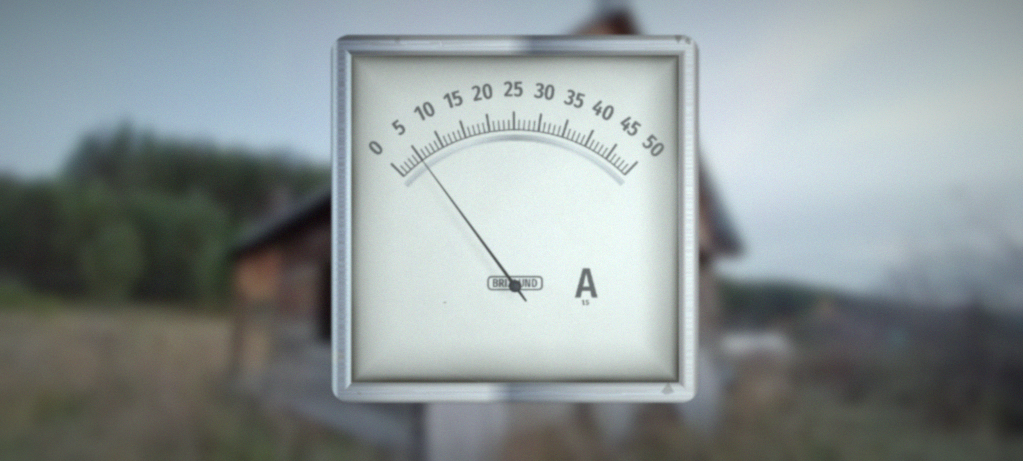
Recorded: 5 A
